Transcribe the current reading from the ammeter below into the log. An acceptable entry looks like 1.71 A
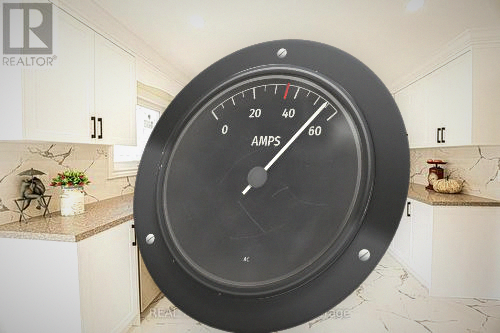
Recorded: 55 A
